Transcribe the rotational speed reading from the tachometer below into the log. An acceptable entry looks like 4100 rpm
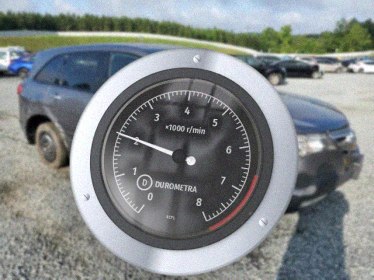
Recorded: 2000 rpm
